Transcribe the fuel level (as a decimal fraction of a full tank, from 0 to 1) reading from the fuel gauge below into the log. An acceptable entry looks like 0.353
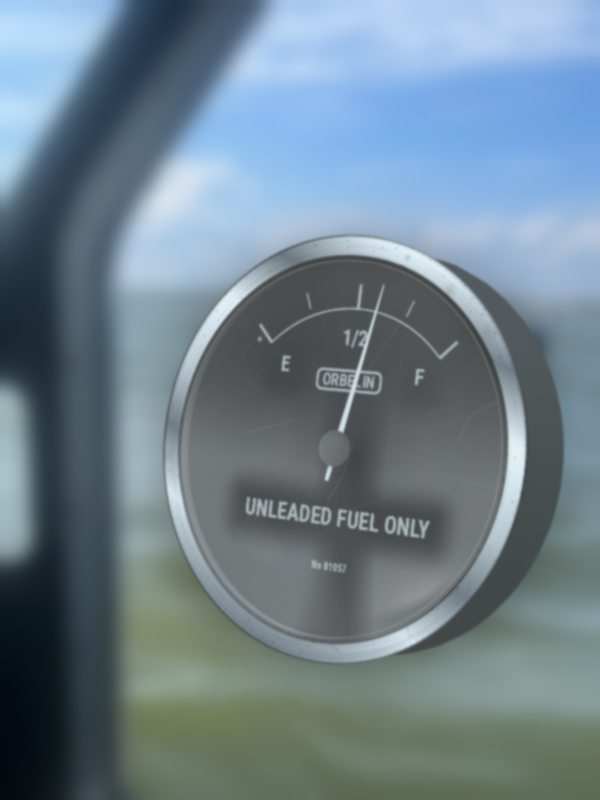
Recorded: 0.625
